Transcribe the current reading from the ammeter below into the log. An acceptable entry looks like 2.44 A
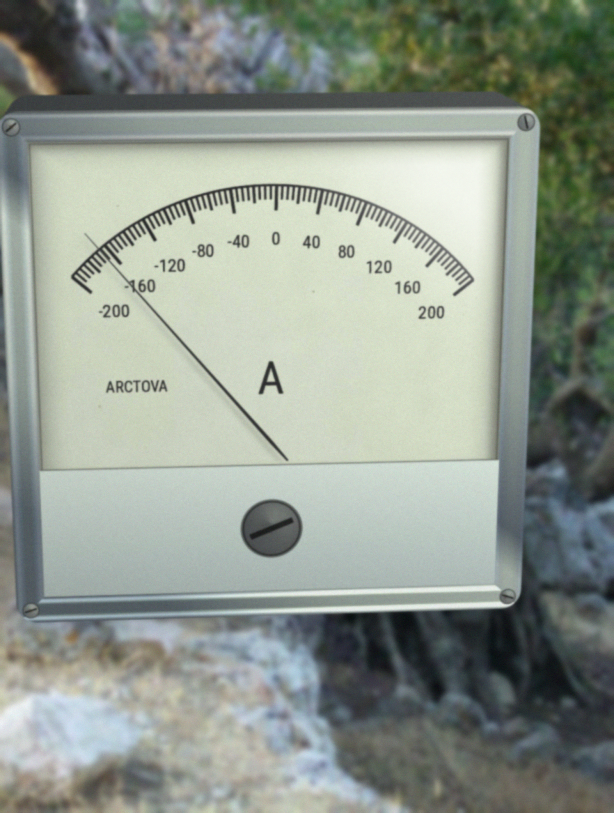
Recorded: -165 A
